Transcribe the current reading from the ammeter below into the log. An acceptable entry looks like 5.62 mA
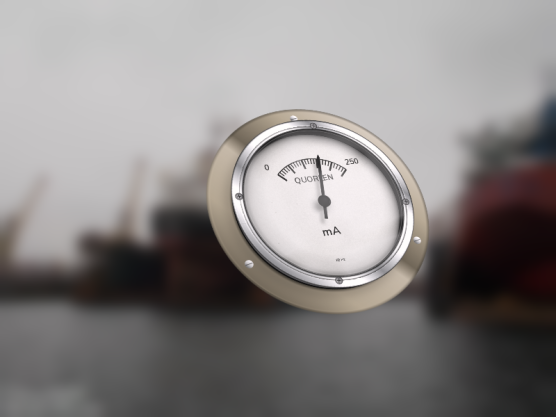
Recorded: 150 mA
